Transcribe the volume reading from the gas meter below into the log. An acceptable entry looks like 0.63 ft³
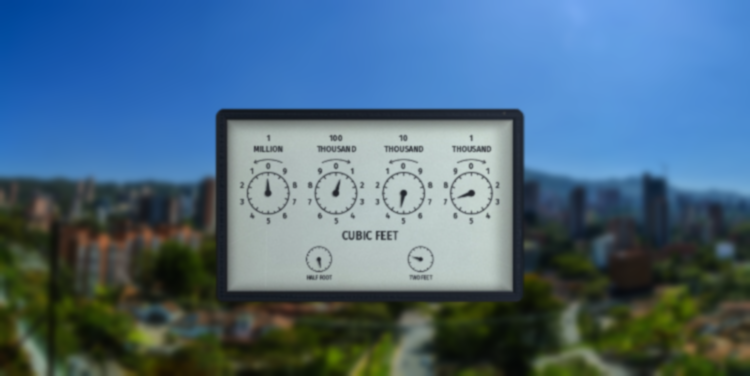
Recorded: 4700 ft³
